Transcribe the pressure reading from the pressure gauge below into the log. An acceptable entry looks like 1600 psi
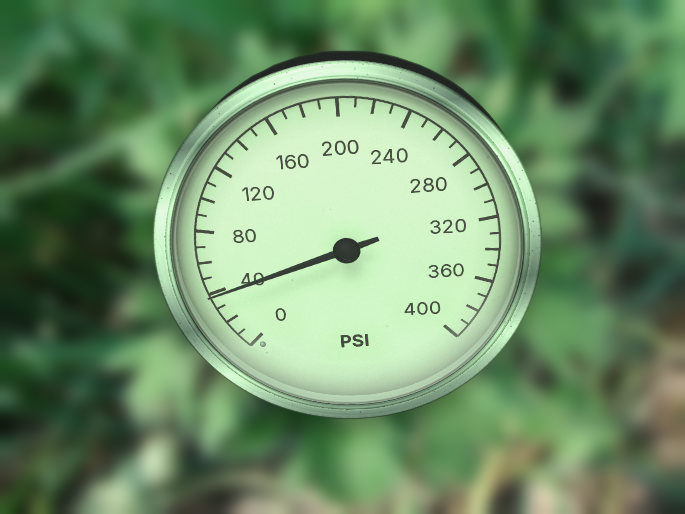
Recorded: 40 psi
